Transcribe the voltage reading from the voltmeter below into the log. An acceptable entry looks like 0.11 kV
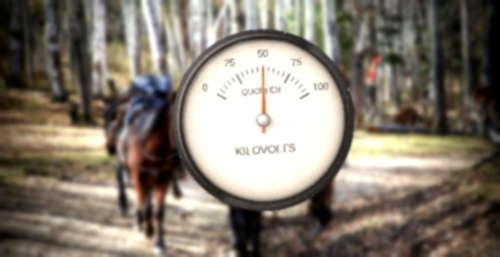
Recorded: 50 kV
